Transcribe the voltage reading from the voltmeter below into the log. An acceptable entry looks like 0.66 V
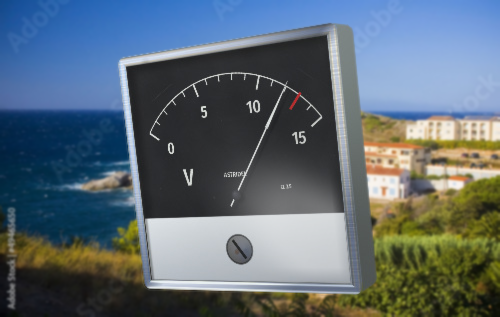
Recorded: 12 V
